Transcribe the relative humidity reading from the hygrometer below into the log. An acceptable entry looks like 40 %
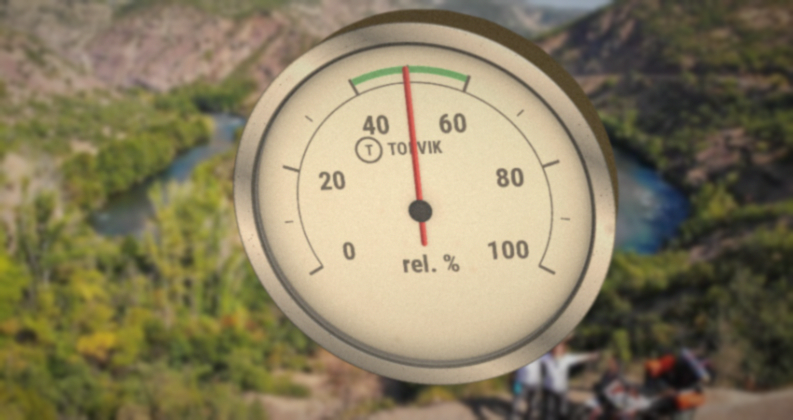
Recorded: 50 %
